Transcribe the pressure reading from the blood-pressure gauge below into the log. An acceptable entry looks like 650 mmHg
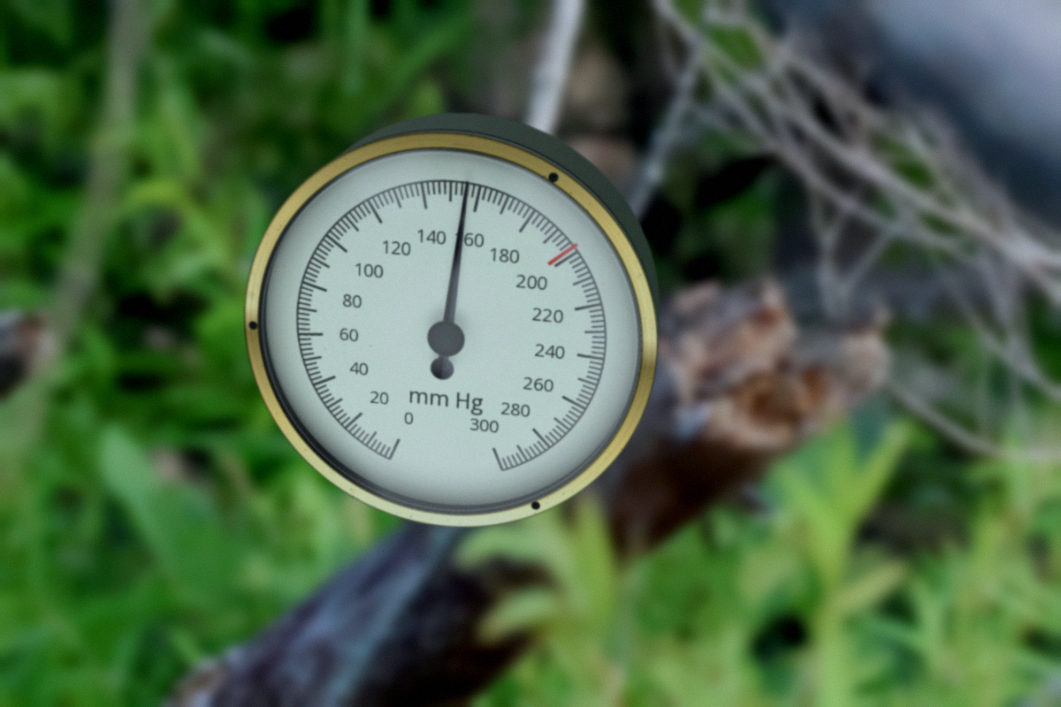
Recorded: 156 mmHg
